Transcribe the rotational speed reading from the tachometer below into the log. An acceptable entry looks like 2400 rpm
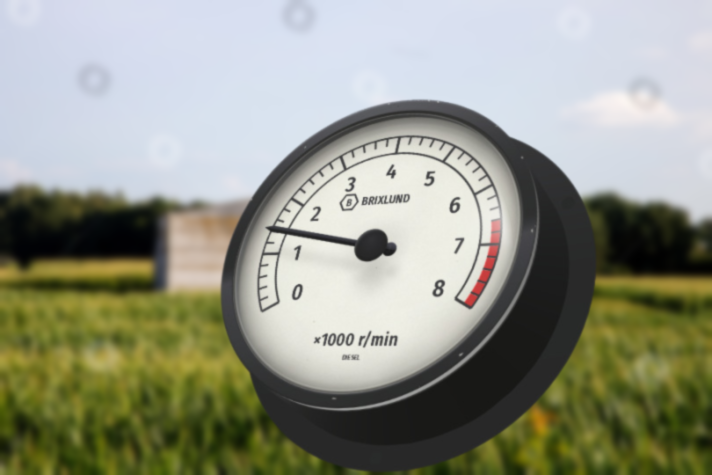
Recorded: 1400 rpm
